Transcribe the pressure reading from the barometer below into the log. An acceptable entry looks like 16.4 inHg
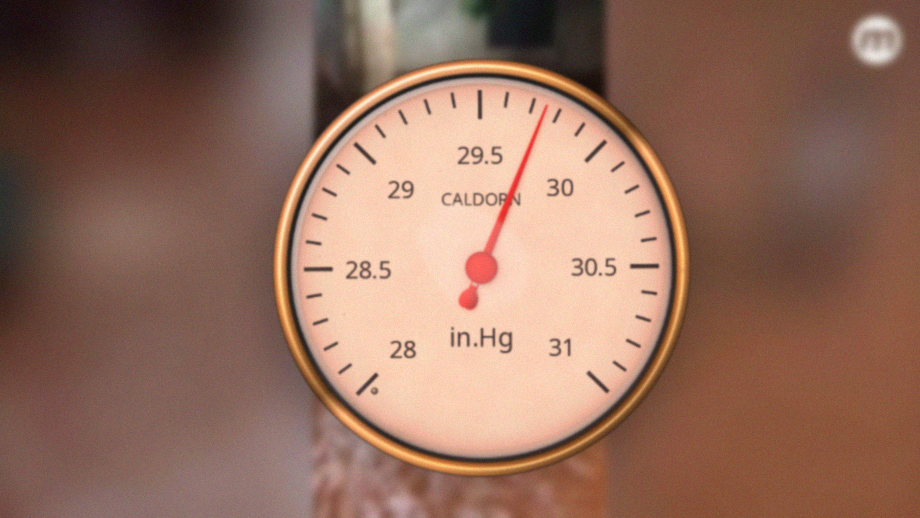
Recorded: 29.75 inHg
